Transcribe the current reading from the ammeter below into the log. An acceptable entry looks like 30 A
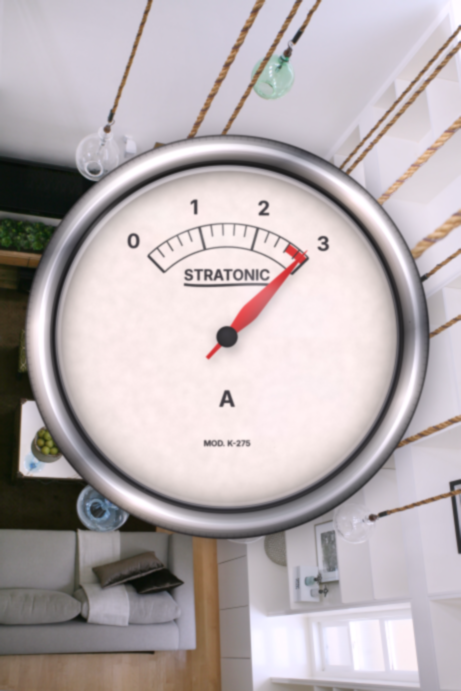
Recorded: 2.9 A
